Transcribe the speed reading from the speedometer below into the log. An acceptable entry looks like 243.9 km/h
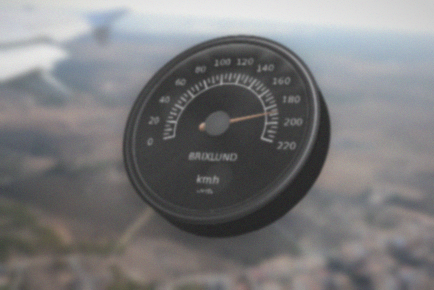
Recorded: 190 km/h
